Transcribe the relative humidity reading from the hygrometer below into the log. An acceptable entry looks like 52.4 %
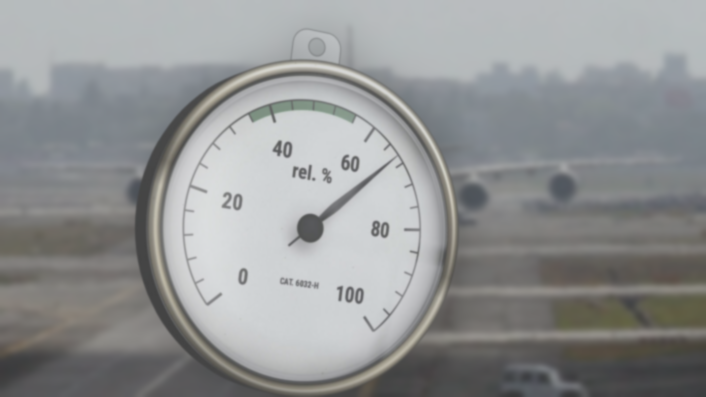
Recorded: 66 %
